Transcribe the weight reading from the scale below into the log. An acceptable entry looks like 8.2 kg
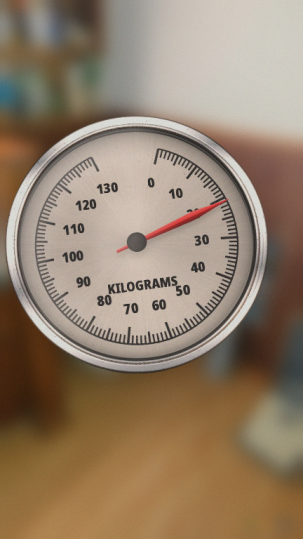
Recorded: 21 kg
